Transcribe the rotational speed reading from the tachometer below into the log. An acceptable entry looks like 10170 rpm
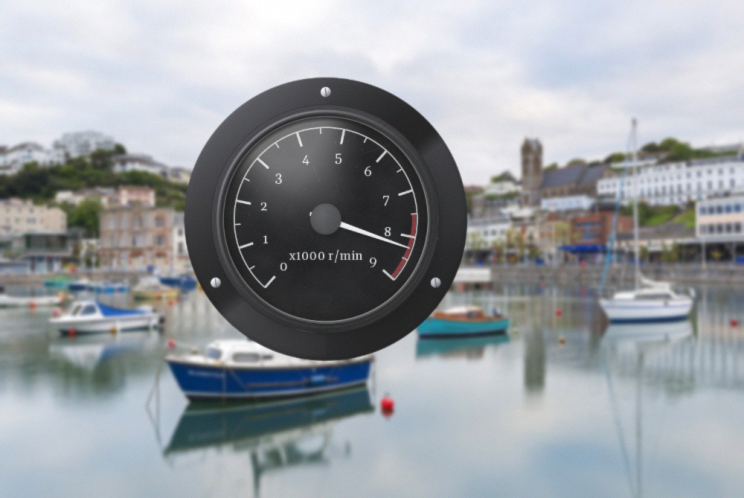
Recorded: 8250 rpm
